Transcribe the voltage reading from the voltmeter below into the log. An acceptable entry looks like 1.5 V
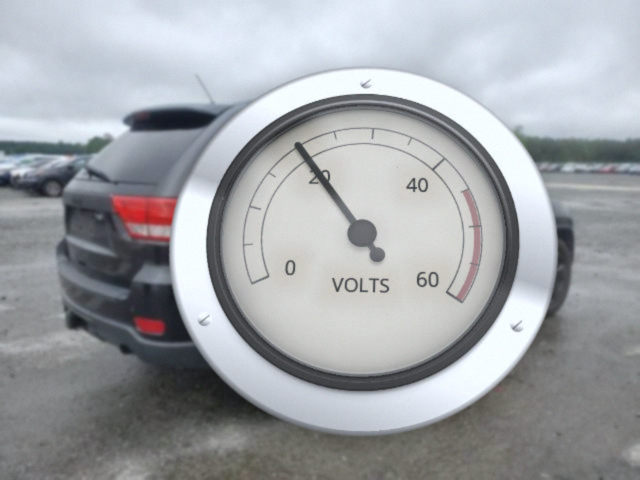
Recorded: 20 V
